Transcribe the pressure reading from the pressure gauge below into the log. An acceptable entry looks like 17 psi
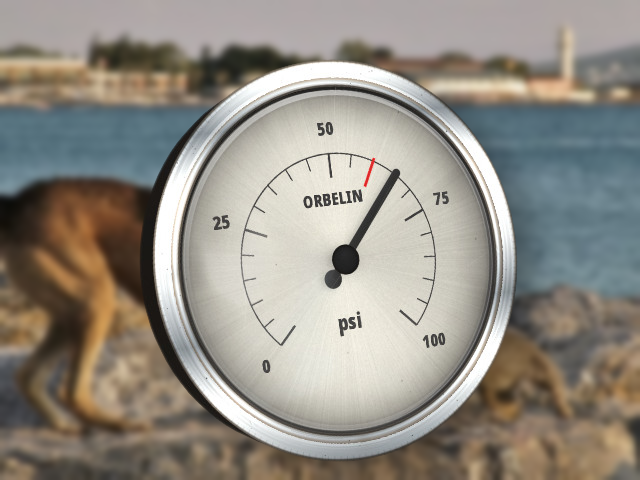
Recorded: 65 psi
